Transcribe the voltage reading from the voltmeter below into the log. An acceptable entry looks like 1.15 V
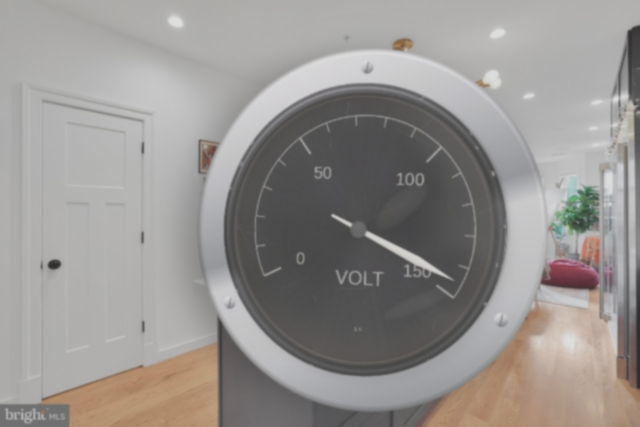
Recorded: 145 V
